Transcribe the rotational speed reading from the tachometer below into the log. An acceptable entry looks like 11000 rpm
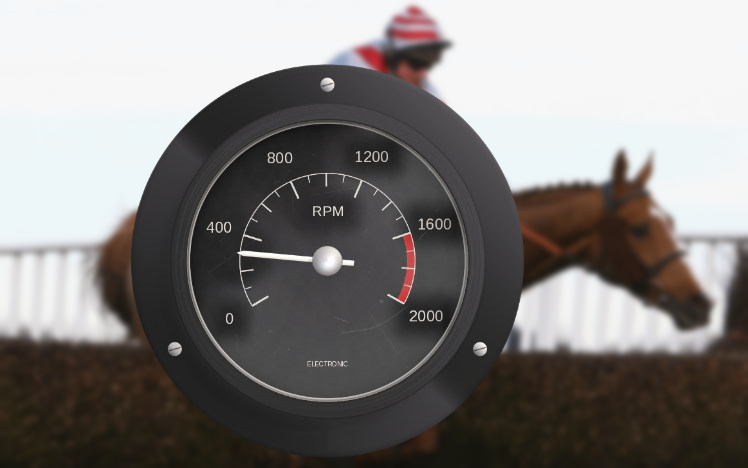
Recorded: 300 rpm
